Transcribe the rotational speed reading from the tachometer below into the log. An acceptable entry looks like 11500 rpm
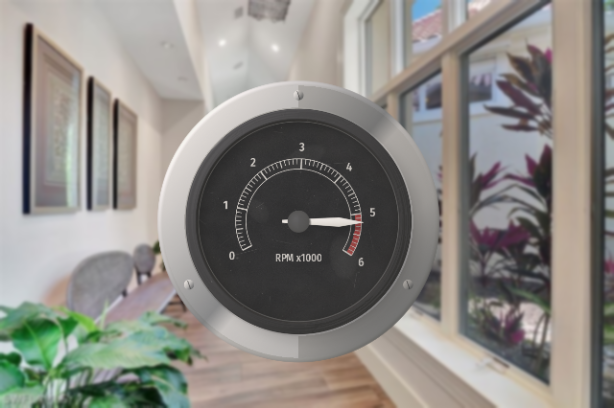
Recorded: 5200 rpm
